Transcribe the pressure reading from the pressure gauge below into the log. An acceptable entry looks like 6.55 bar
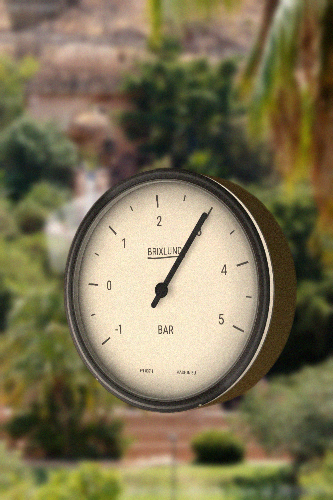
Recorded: 3 bar
